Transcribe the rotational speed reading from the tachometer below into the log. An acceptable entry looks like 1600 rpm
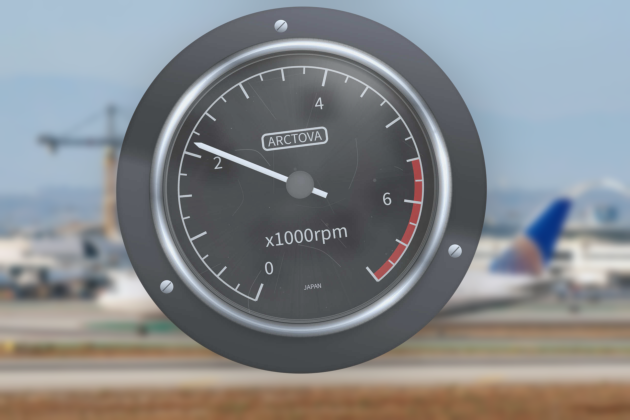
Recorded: 2125 rpm
